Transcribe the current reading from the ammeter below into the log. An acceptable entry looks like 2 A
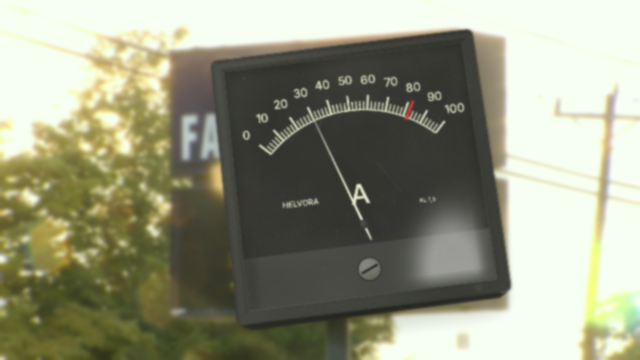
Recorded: 30 A
